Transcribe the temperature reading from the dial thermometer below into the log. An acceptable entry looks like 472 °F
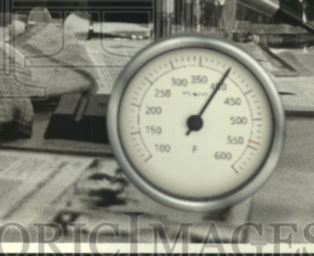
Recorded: 400 °F
